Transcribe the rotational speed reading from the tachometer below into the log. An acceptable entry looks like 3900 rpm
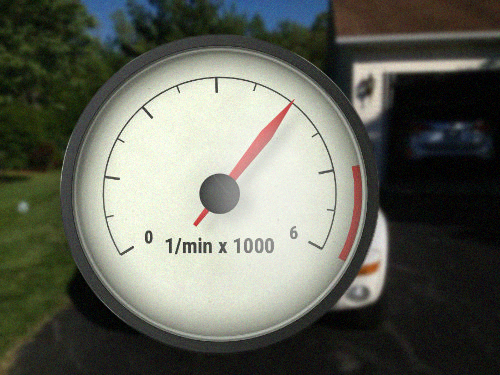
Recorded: 4000 rpm
